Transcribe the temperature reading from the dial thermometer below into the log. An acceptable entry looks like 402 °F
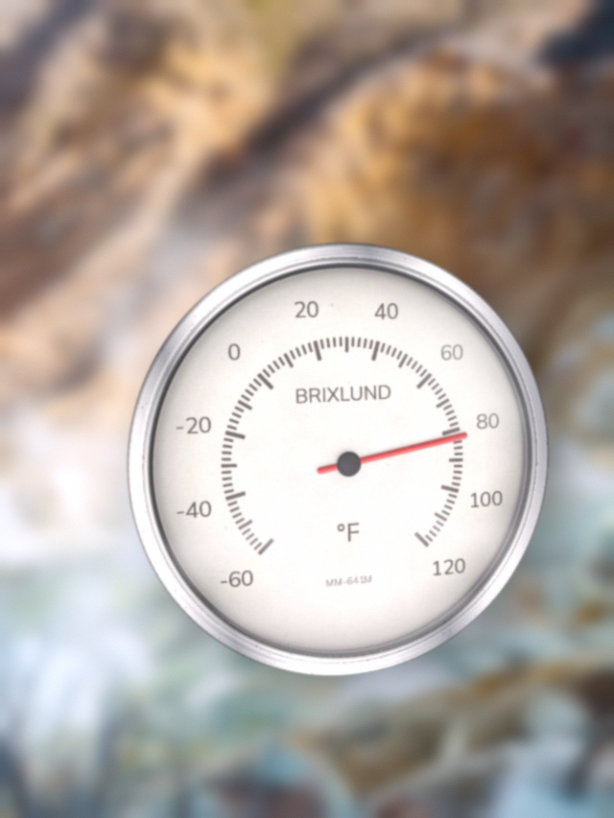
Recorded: 82 °F
